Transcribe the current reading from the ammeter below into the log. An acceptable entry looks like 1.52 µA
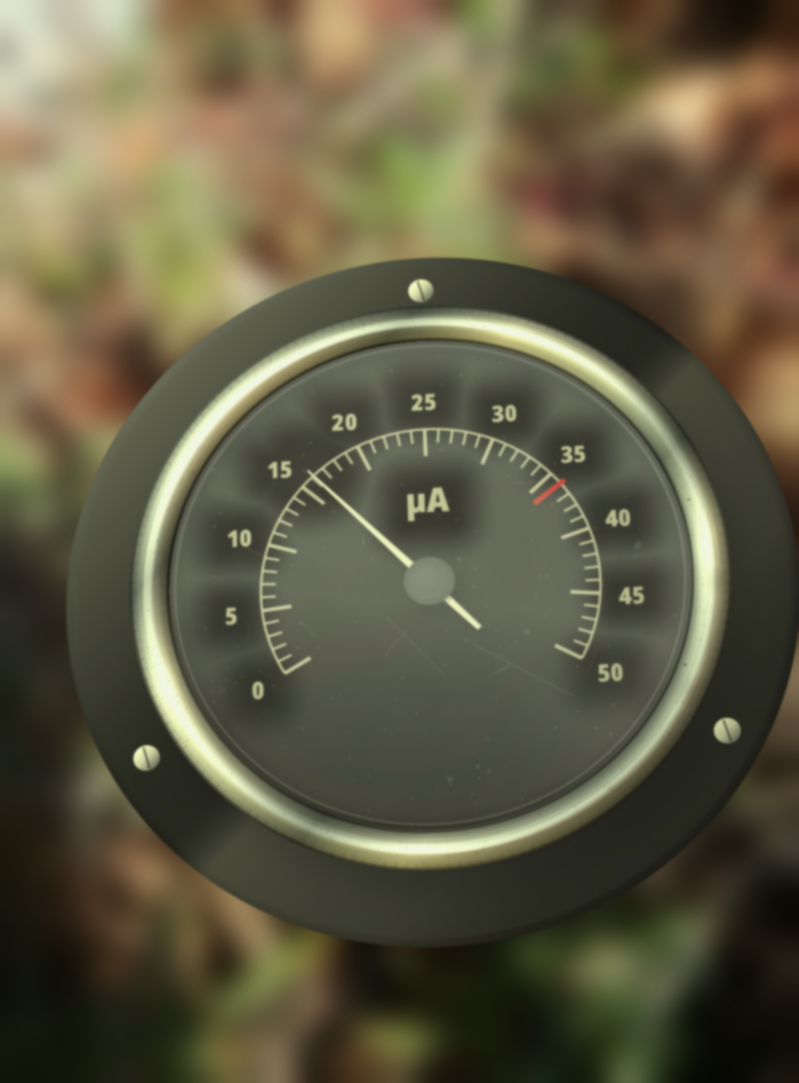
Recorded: 16 µA
